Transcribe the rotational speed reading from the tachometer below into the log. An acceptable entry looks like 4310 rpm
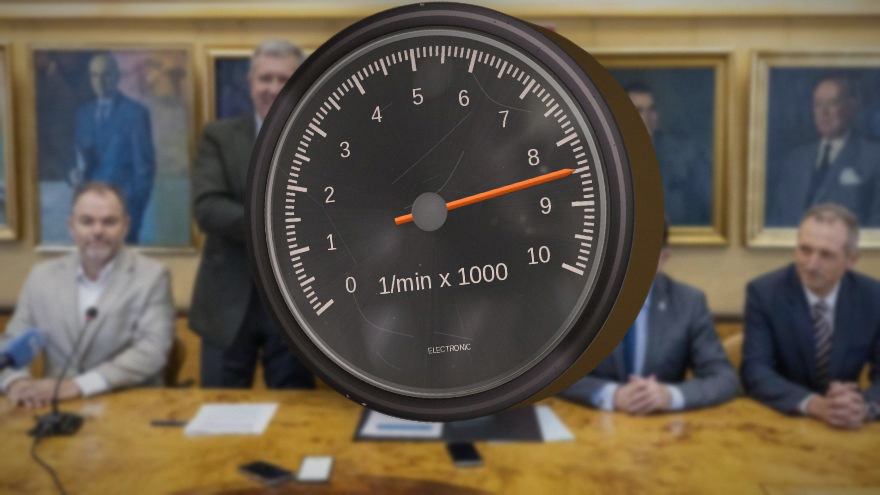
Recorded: 8500 rpm
